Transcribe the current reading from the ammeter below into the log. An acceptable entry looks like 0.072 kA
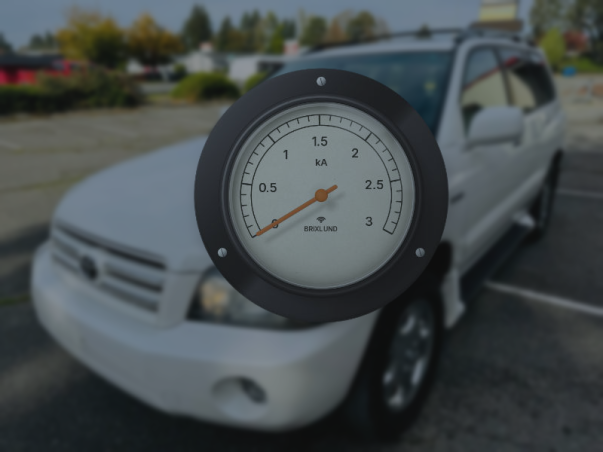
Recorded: 0 kA
